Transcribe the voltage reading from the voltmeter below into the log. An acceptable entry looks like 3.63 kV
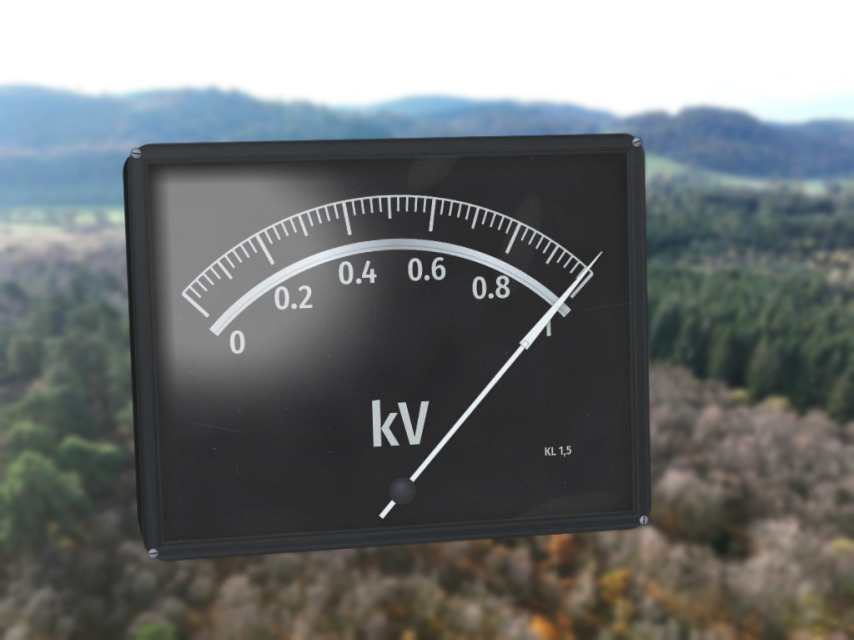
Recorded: 0.98 kV
